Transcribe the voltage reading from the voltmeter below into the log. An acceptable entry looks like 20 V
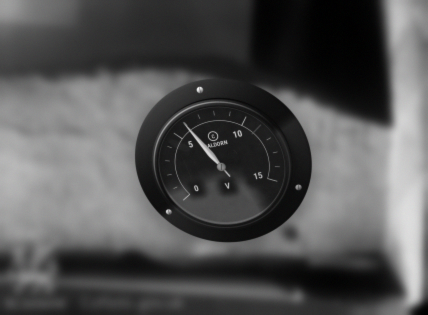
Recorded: 6 V
